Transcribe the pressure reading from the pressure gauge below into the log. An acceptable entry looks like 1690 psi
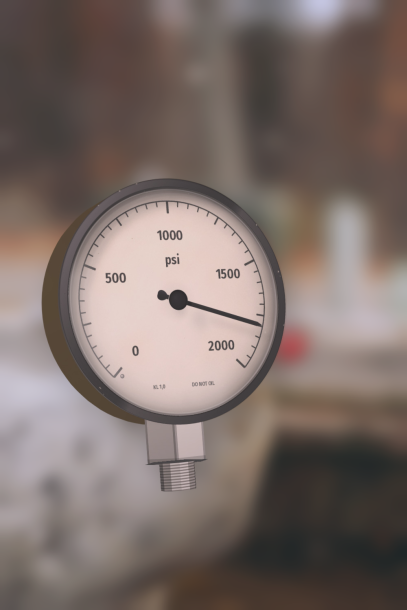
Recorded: 1800 psi
